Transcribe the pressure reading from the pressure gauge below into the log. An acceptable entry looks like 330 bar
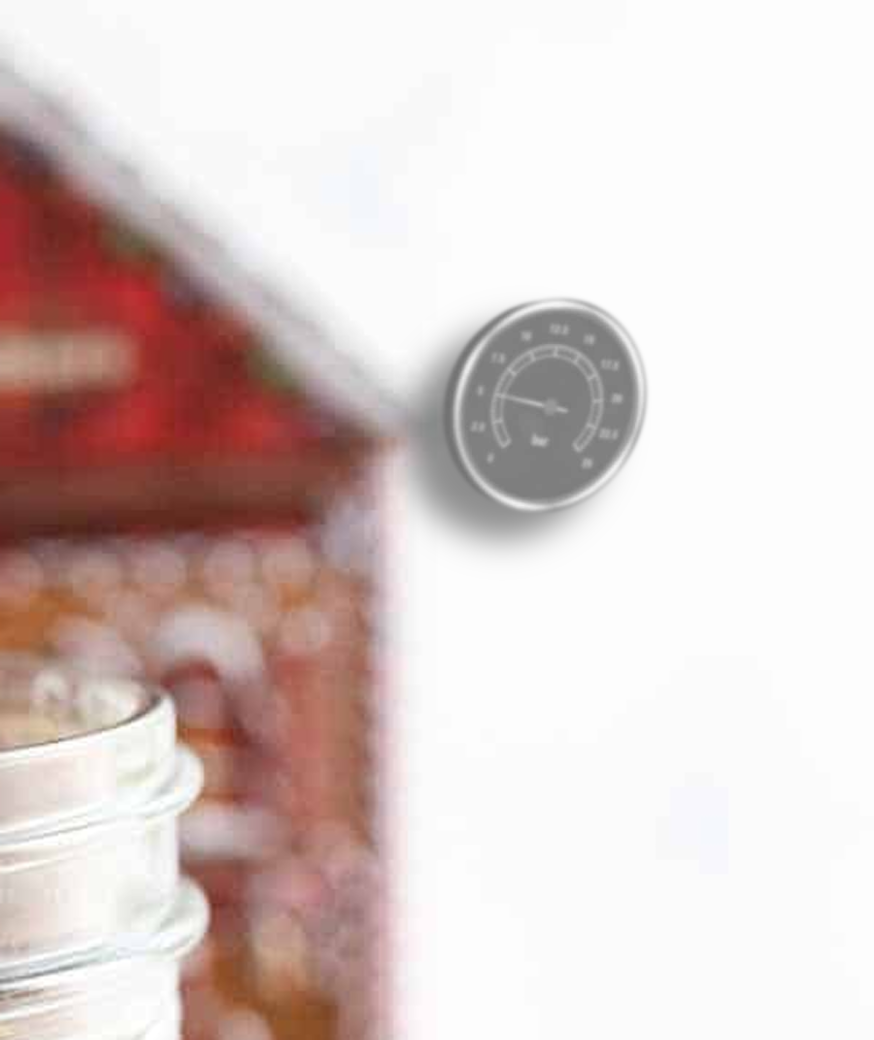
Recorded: 5 bar
